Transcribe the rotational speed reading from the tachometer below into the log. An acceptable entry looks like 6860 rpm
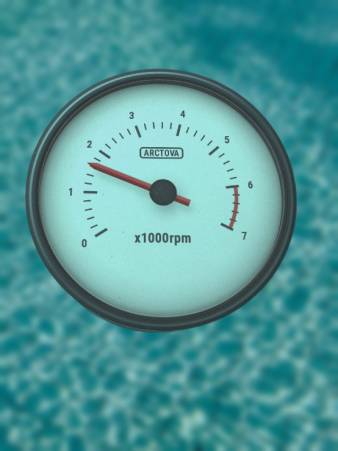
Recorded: 1600 rpm
